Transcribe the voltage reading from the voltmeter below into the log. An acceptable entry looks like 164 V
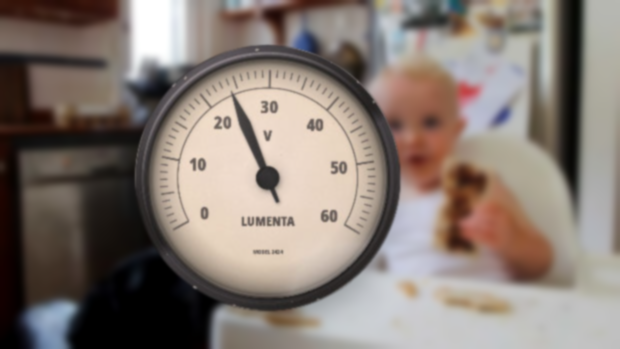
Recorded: 24 V
